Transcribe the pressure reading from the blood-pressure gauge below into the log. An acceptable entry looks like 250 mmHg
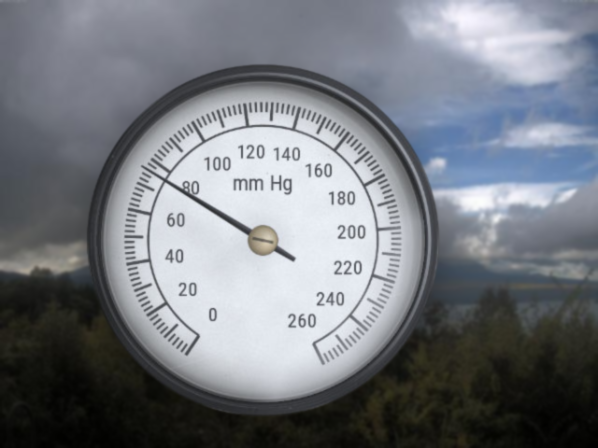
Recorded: 76 mmHg
